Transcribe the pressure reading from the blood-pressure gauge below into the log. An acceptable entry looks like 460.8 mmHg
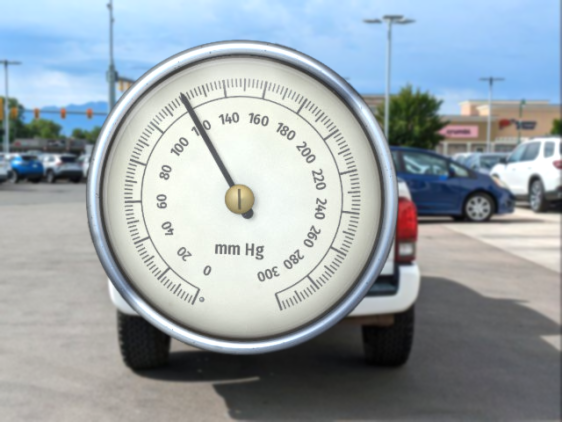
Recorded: 120 mmHg
